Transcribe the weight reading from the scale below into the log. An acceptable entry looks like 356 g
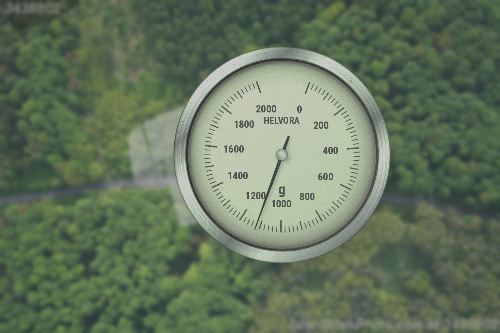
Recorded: 1120 g
